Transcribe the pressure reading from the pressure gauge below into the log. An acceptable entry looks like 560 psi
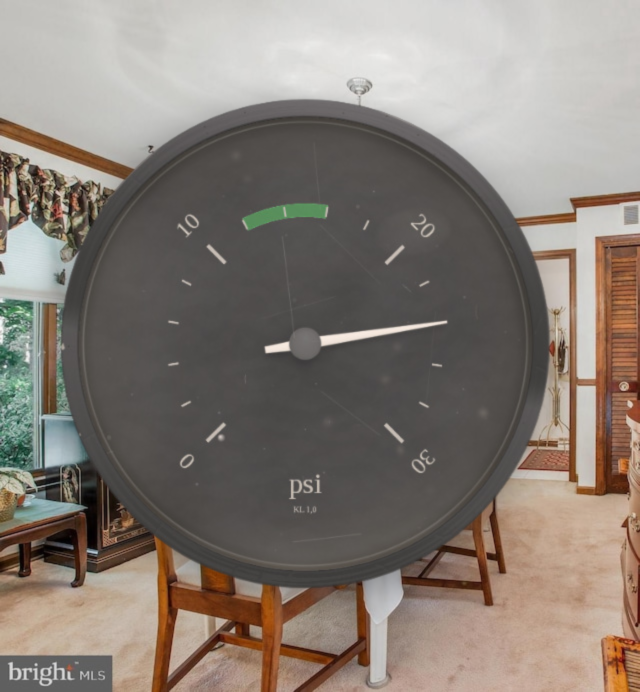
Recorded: 24 psi
